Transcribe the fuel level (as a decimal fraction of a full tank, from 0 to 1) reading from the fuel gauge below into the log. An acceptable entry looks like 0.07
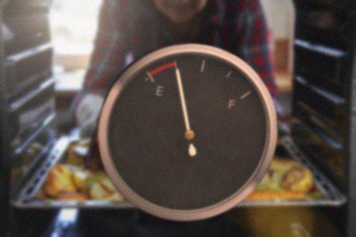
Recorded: 0.25
